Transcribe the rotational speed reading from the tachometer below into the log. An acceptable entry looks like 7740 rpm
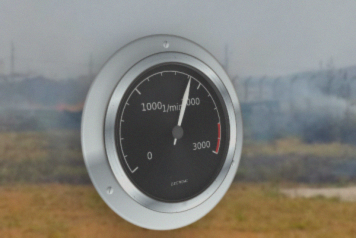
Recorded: 1800 rpm
